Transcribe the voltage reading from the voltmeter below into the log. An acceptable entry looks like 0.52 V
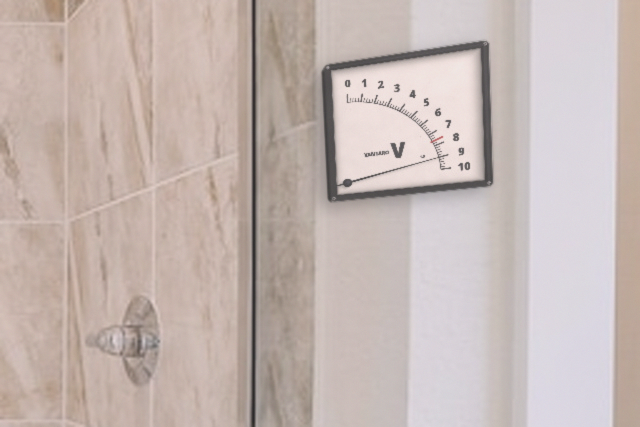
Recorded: 9 V
